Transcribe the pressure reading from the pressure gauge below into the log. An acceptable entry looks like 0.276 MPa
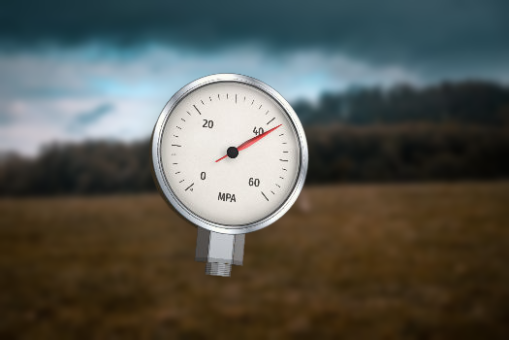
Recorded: 42 MPa
